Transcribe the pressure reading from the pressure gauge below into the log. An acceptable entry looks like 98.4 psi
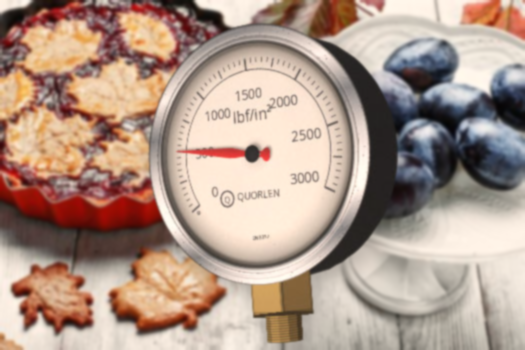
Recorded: 500 psi
